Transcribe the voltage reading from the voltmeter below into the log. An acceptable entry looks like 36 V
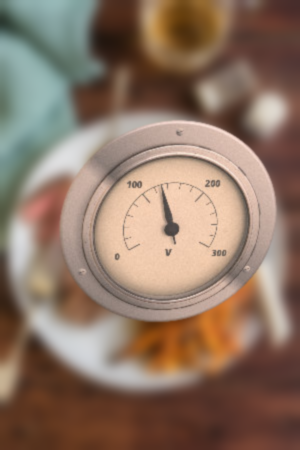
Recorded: 130 V
